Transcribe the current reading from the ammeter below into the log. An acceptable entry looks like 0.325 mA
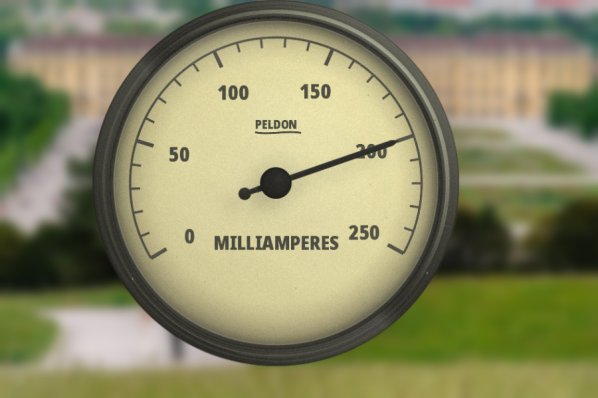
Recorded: 200 mA
